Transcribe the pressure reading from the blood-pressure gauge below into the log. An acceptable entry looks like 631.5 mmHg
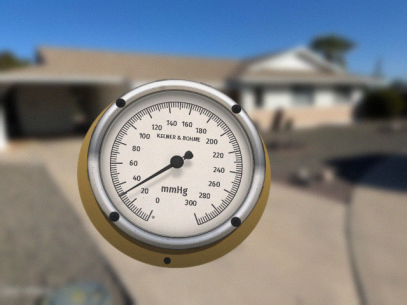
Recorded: 30 mmHg
